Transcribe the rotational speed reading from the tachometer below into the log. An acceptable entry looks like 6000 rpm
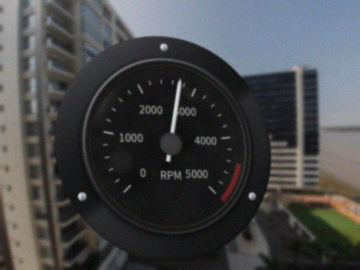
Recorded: 2700 rpm
